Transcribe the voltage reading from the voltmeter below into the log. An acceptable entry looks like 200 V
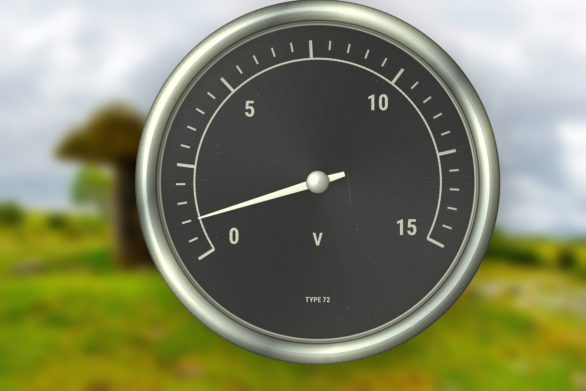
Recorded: 1 V
